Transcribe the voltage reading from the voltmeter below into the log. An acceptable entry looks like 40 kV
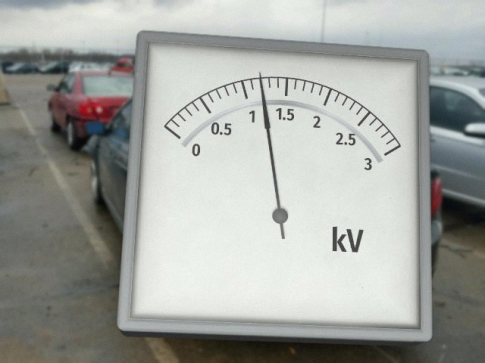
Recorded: 1.2 kV
